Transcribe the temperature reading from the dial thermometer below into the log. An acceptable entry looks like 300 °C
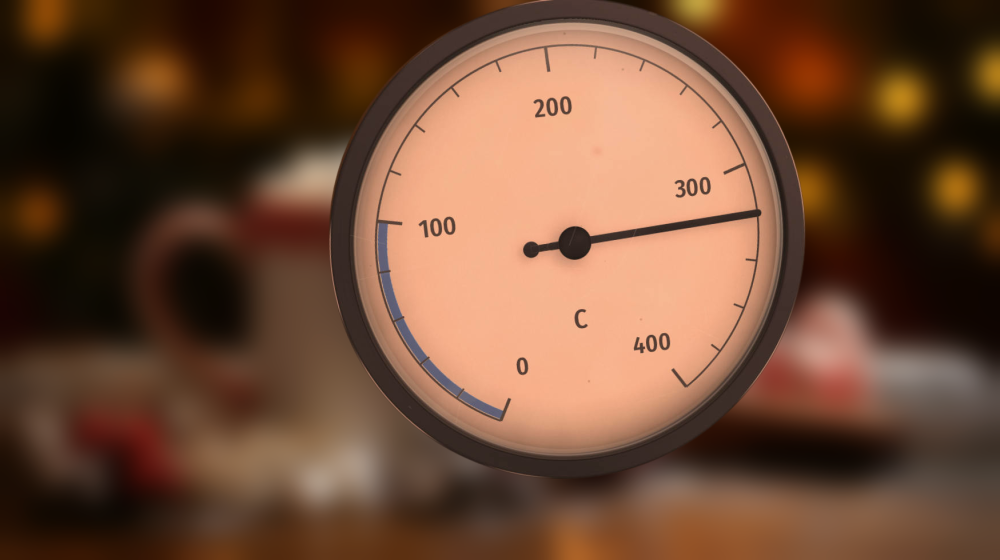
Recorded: 320 °C
